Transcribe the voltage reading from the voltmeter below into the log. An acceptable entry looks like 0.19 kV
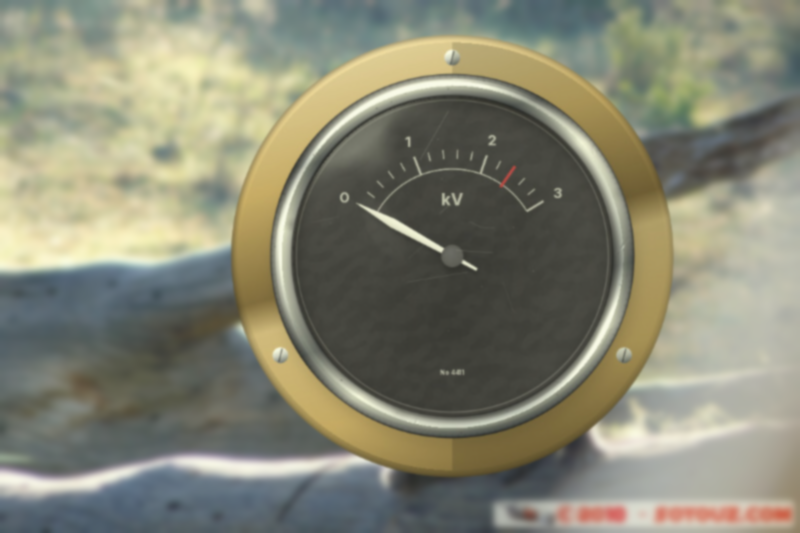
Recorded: 0 kV
